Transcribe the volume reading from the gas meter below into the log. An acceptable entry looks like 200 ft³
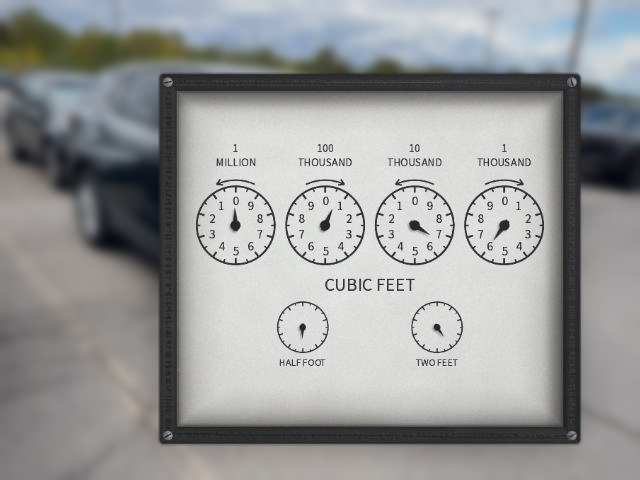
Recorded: 6600 ft³
